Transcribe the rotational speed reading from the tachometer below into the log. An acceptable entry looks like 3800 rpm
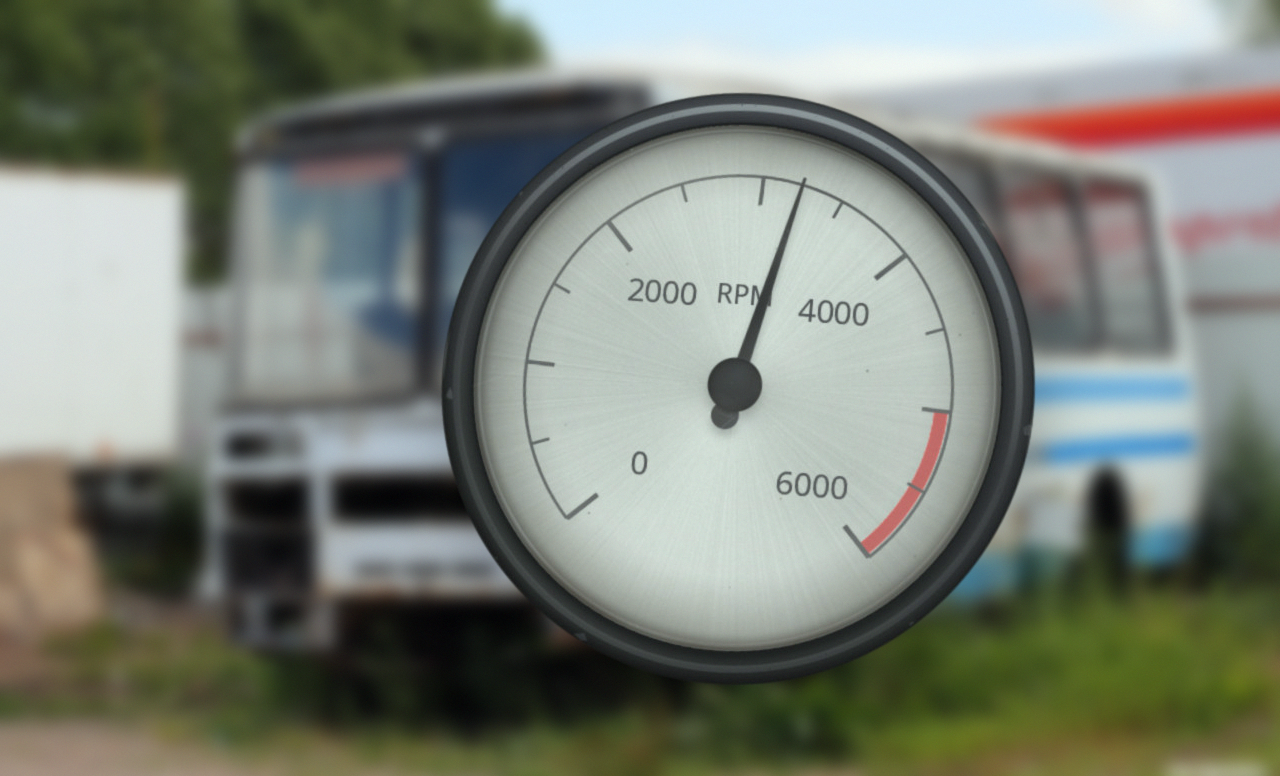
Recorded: 3250 rpm
